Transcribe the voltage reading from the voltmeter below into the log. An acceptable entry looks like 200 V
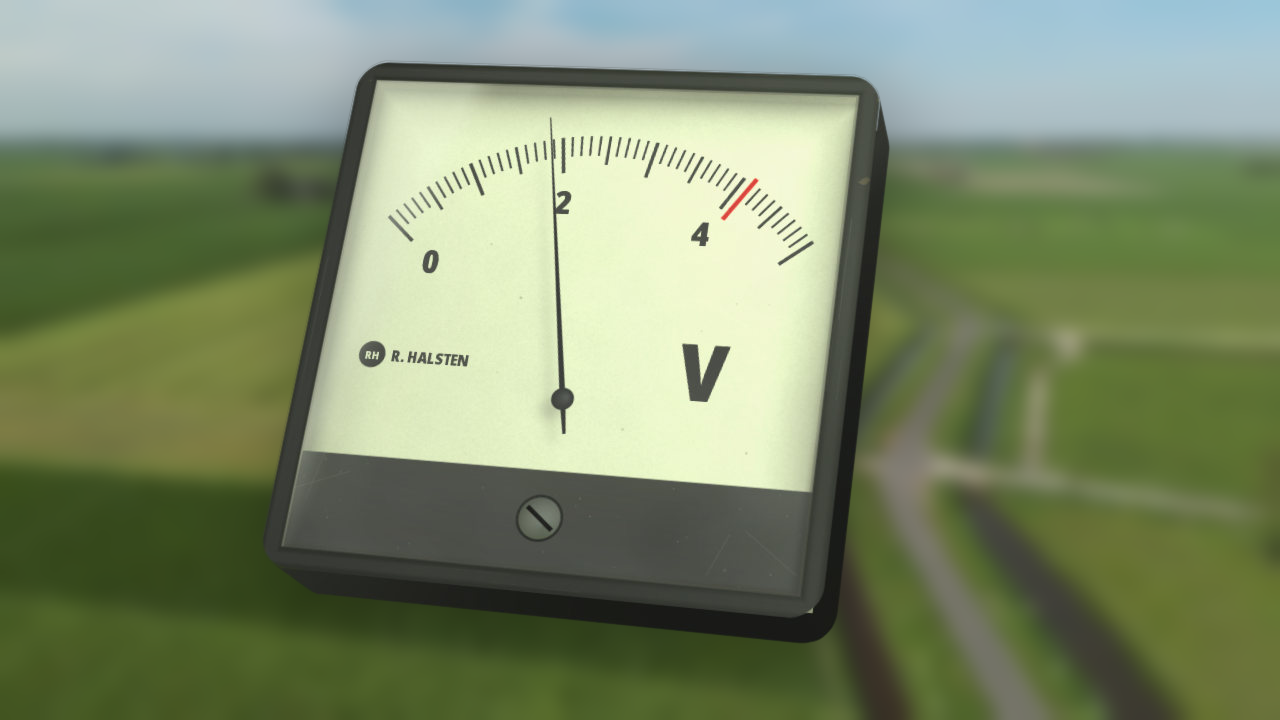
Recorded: 1.9 V
